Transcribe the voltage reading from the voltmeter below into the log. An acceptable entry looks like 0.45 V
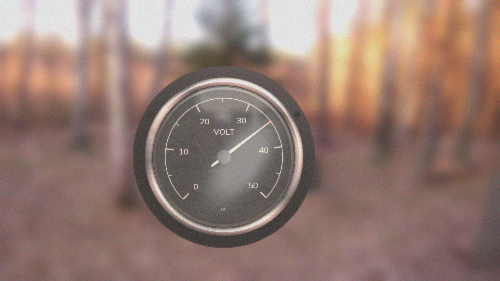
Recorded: 35 V
